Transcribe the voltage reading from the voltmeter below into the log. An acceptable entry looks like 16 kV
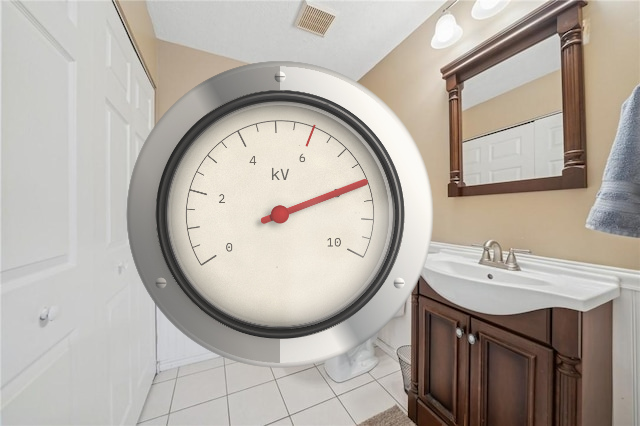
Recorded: 8 kV
